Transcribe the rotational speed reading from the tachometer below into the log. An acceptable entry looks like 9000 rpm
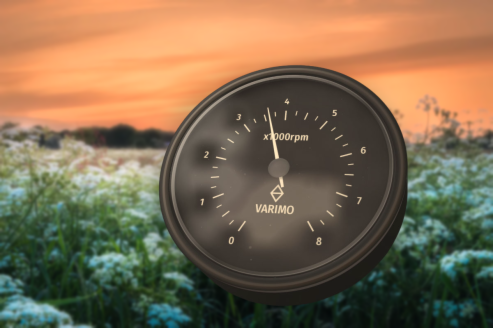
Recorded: 3625 rpm
